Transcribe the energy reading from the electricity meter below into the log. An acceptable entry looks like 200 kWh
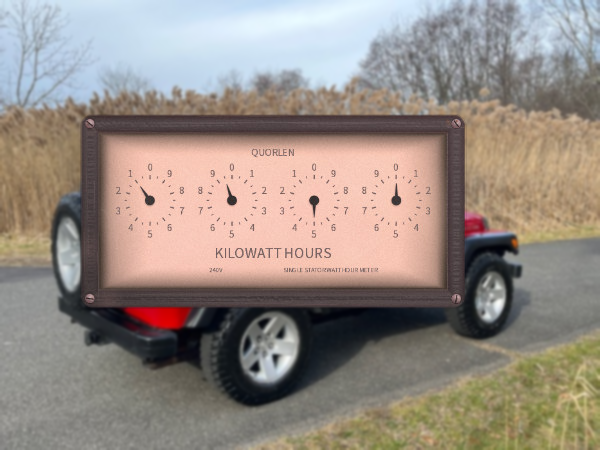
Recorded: 950 kWh
